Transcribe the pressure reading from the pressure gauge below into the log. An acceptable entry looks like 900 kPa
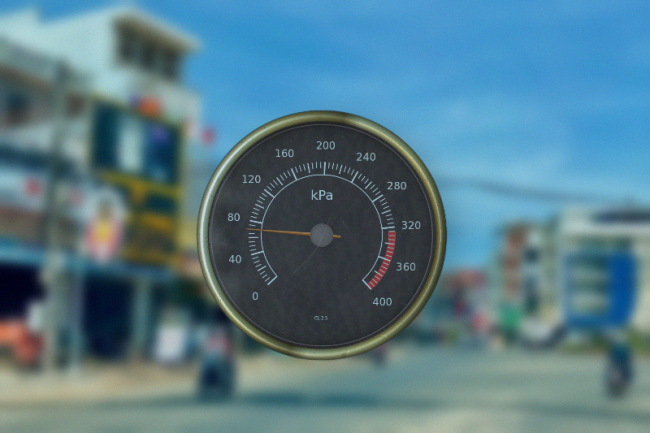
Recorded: 70 kPa
